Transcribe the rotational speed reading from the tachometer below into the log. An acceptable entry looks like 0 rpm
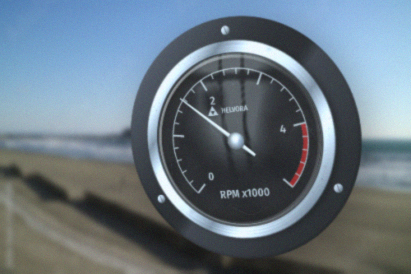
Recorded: 1600 rpm
